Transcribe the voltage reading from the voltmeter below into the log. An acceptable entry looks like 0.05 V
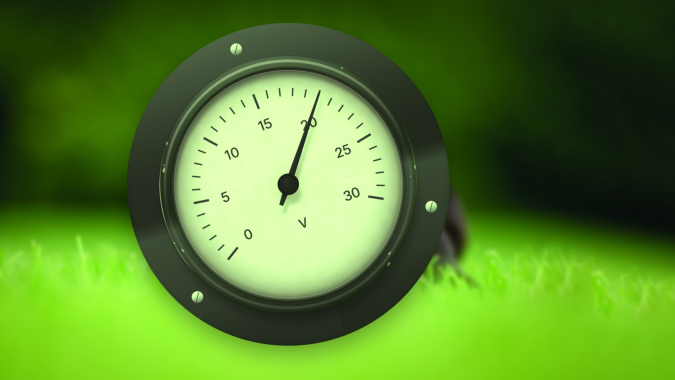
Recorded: 20 V
